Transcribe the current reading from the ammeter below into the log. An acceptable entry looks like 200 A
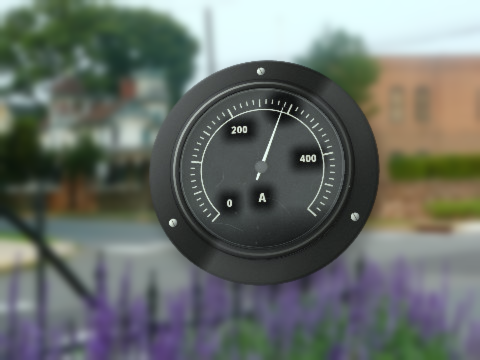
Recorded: 290 A
